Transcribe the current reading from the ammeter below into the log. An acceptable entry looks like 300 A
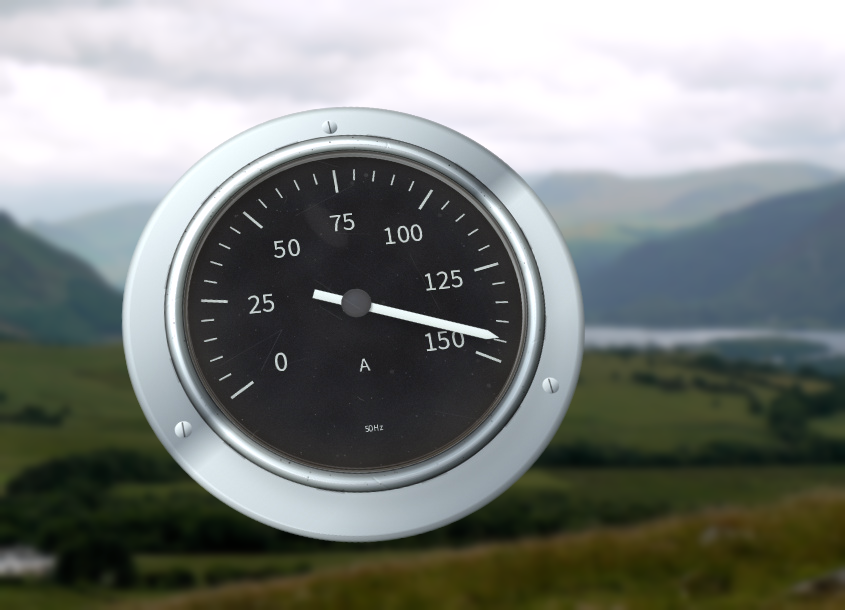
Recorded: 145 A
